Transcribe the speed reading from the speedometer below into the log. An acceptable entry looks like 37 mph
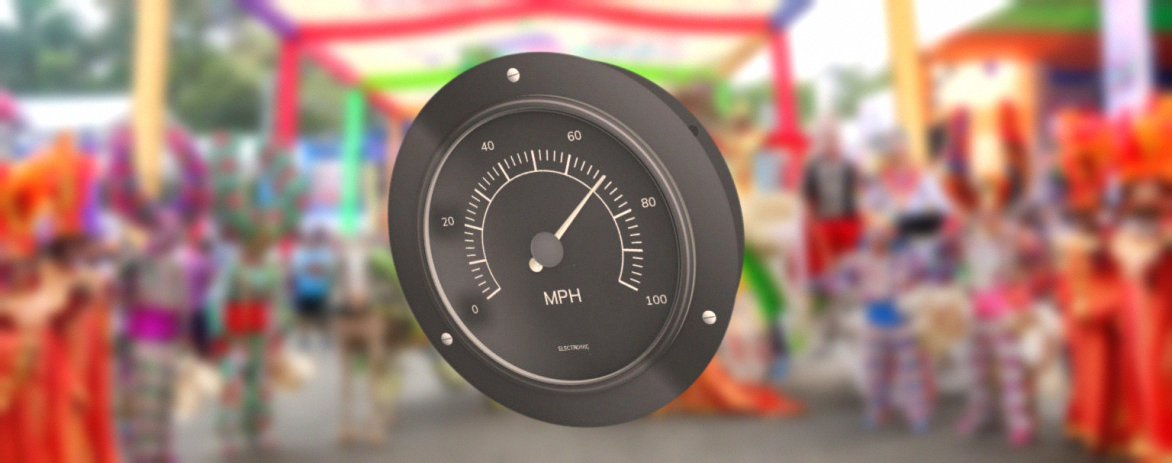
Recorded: 70 mph
